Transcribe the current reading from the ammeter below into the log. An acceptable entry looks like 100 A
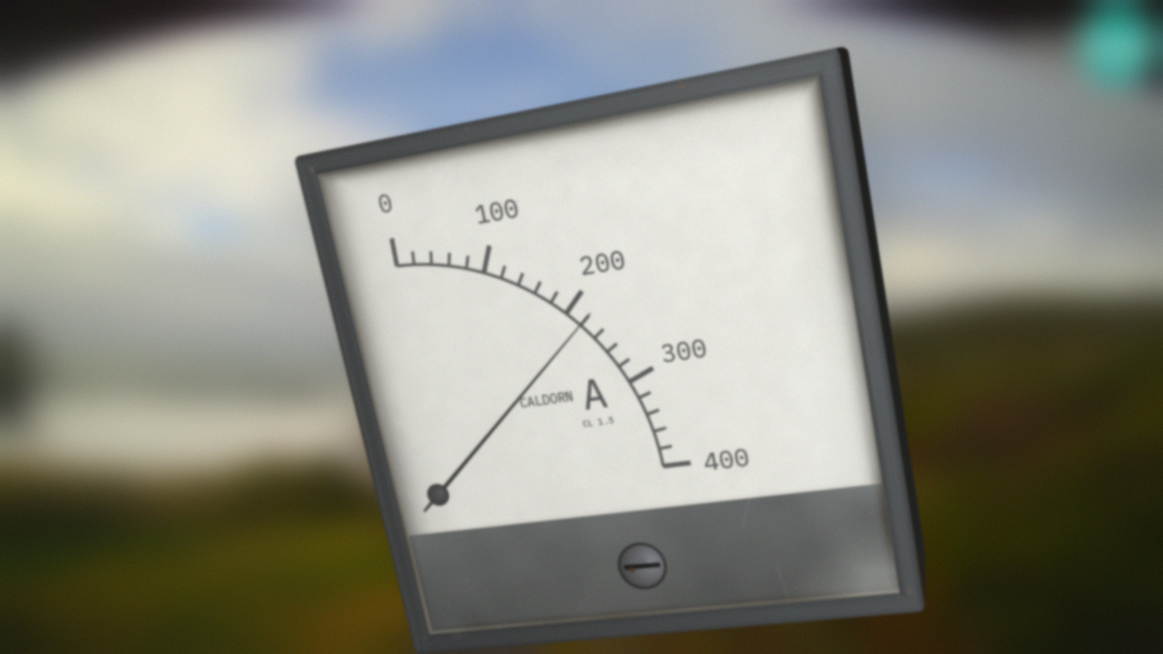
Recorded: 220 A
